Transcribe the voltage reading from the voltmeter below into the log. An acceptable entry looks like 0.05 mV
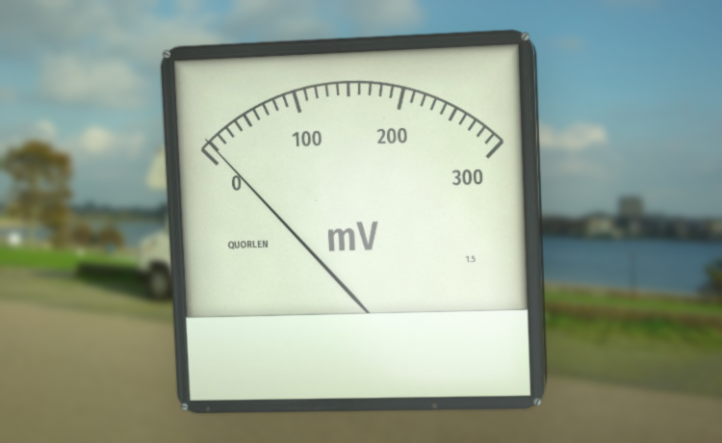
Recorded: 10 mV
